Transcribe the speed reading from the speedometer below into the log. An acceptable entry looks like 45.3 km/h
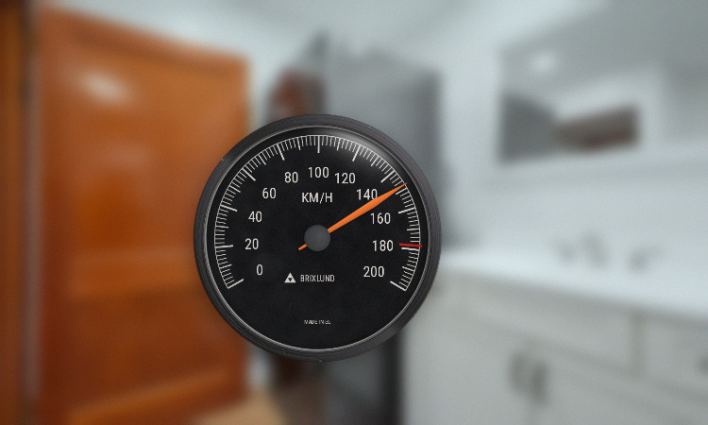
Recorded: 148 km/h
